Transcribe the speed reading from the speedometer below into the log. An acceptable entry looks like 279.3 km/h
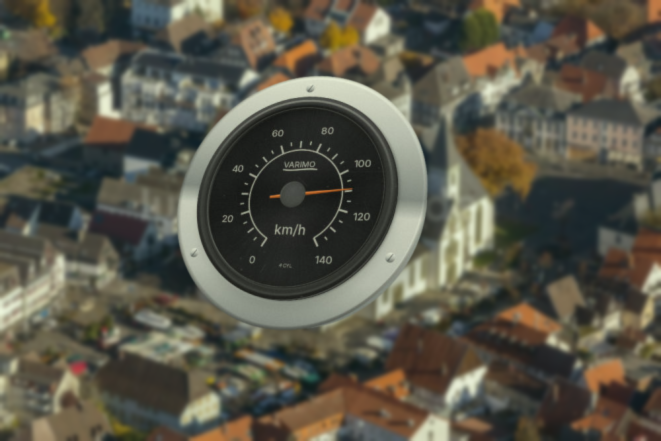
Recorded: 110 km/h
